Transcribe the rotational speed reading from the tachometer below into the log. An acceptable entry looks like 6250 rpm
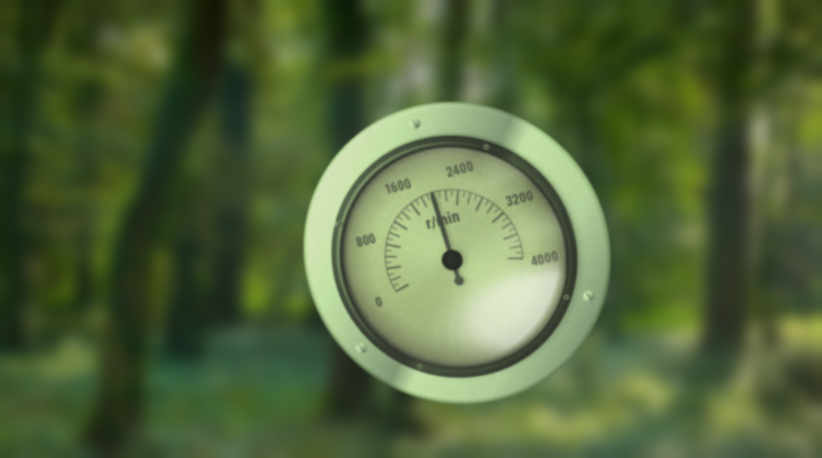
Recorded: 2000 rpm
